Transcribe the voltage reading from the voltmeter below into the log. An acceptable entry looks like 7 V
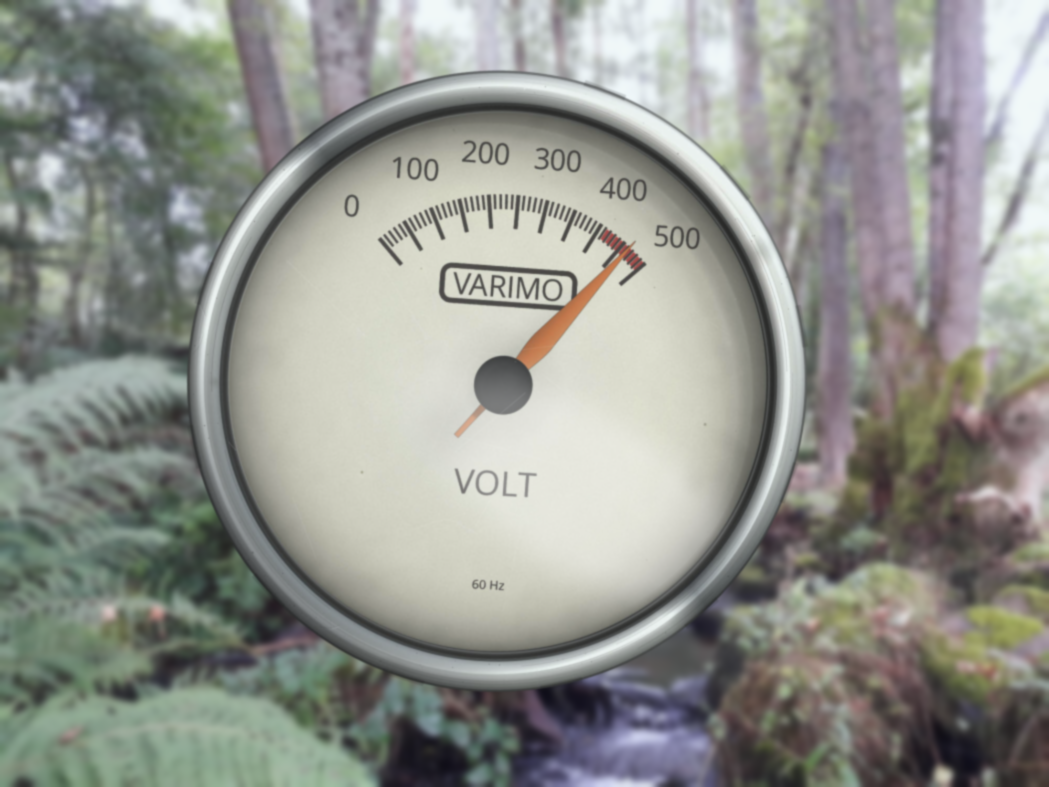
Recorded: 460 V
